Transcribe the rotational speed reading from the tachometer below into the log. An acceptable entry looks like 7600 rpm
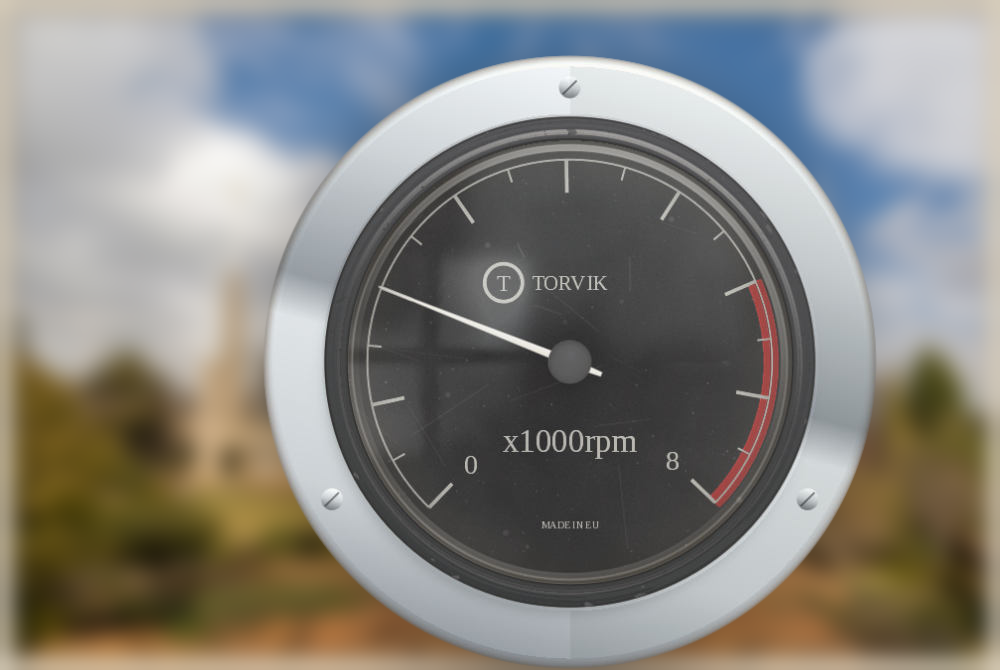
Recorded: 2000 rpm
